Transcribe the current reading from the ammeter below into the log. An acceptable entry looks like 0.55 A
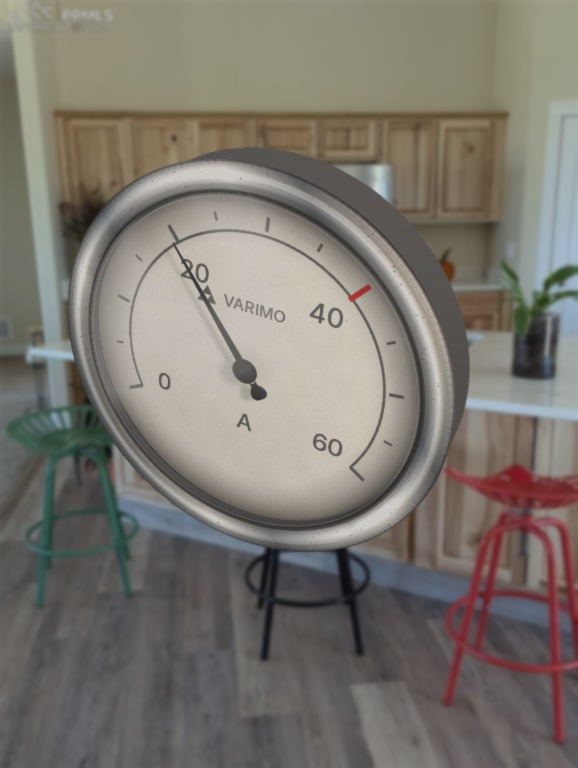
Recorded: 20 A
